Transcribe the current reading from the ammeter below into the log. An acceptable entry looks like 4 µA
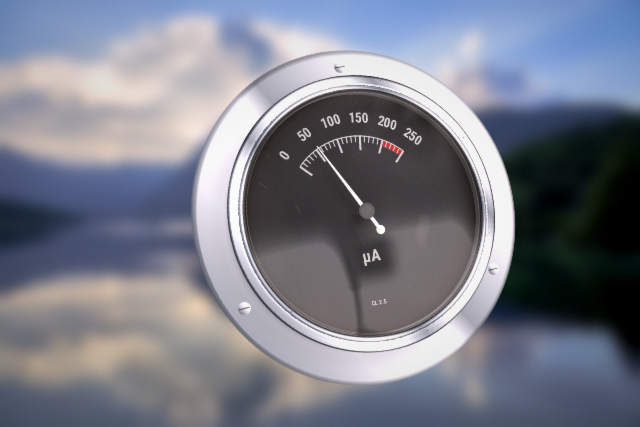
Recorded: 50 µA
